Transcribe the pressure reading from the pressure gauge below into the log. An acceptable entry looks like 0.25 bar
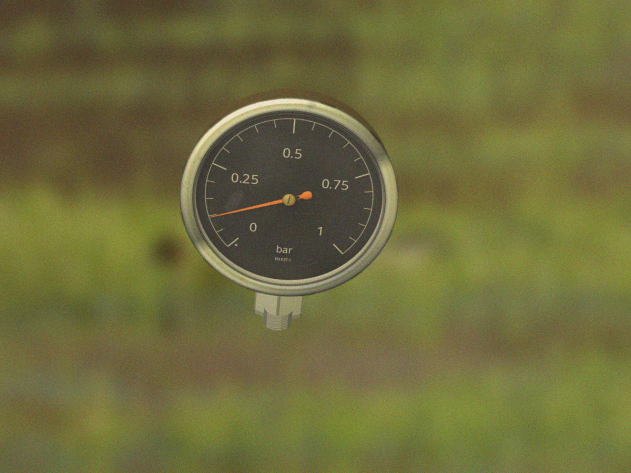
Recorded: 0.1 bar
